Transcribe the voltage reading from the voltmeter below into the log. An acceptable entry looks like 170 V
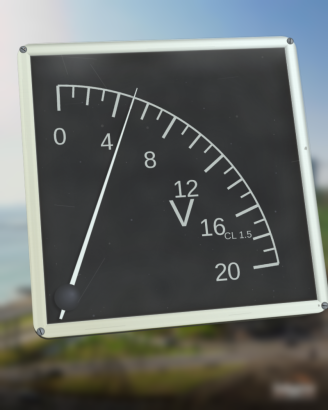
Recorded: 5 V
